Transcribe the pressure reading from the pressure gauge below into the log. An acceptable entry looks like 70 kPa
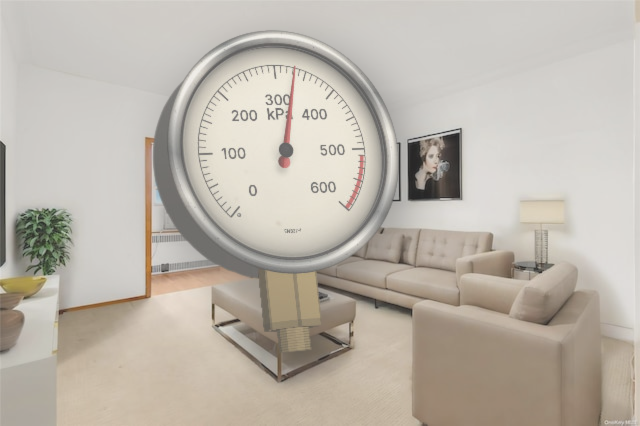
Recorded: 330 kPa
